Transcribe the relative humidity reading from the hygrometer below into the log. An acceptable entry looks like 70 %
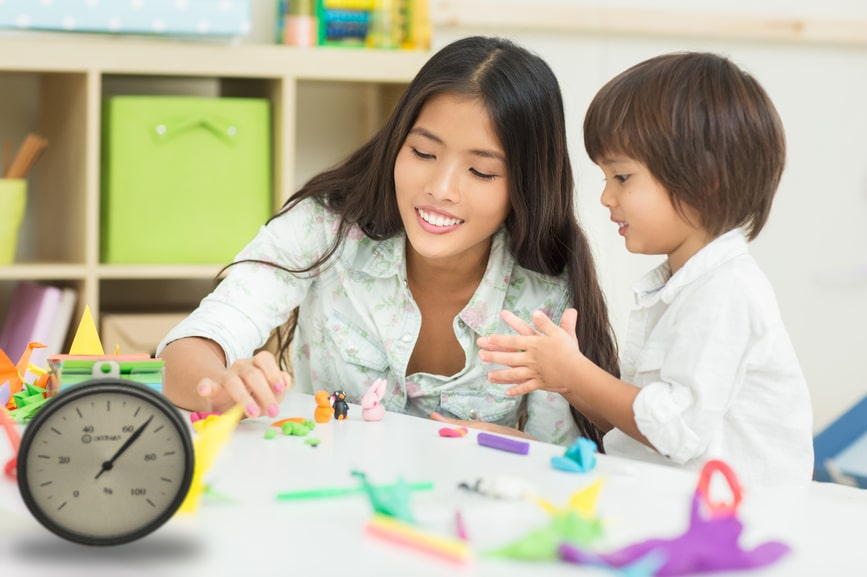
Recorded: 65 %
